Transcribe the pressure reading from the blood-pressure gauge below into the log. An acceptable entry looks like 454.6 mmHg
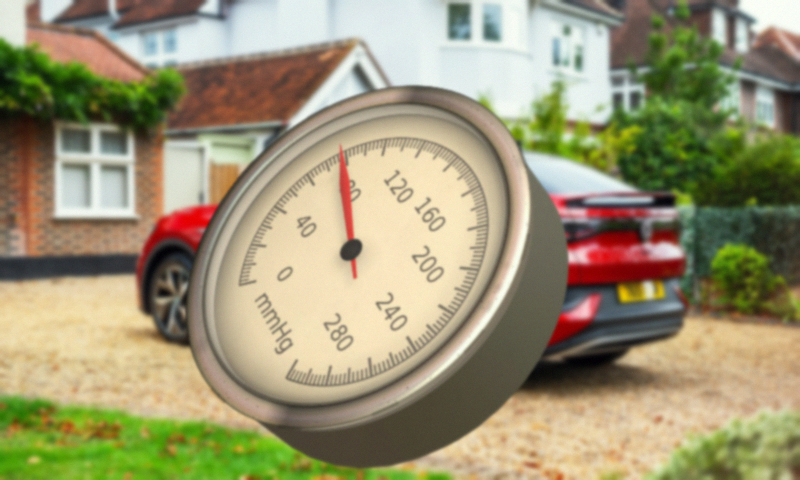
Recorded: 80 mmHg
